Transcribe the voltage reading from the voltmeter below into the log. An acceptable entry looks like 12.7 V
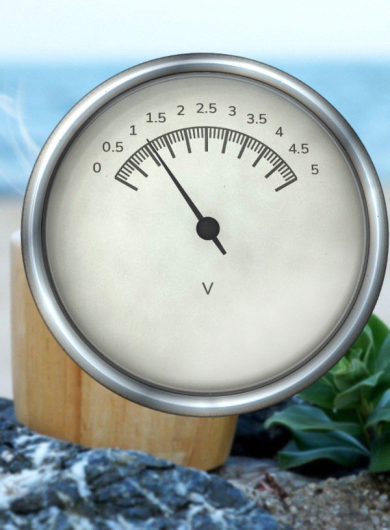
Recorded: 1.1 V
